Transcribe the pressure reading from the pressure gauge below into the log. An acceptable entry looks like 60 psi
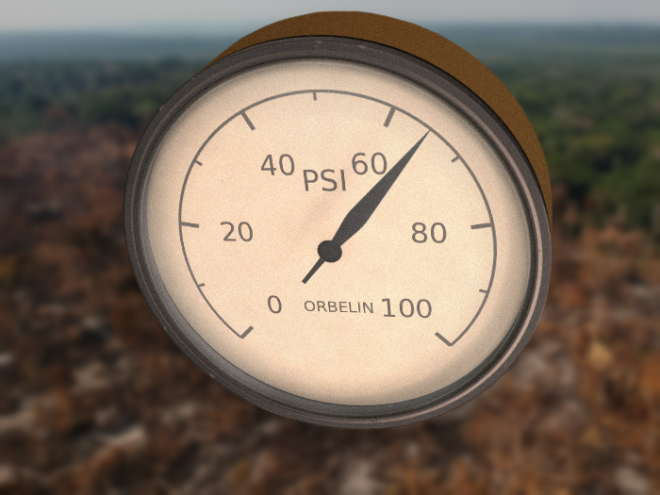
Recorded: 65 psi
